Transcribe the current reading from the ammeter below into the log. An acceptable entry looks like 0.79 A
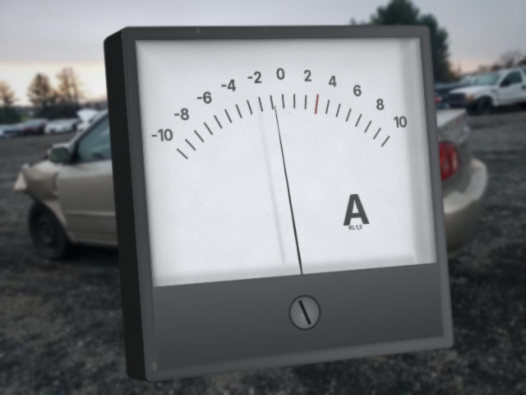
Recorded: -1 A
